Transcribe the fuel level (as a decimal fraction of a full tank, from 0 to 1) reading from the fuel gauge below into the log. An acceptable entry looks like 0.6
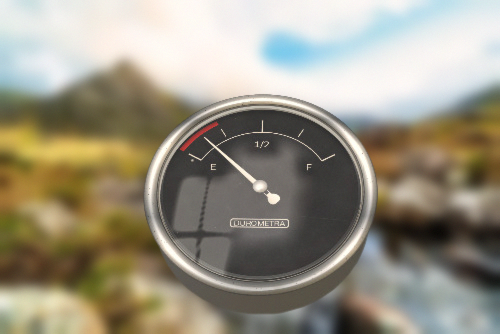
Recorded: 0.125
